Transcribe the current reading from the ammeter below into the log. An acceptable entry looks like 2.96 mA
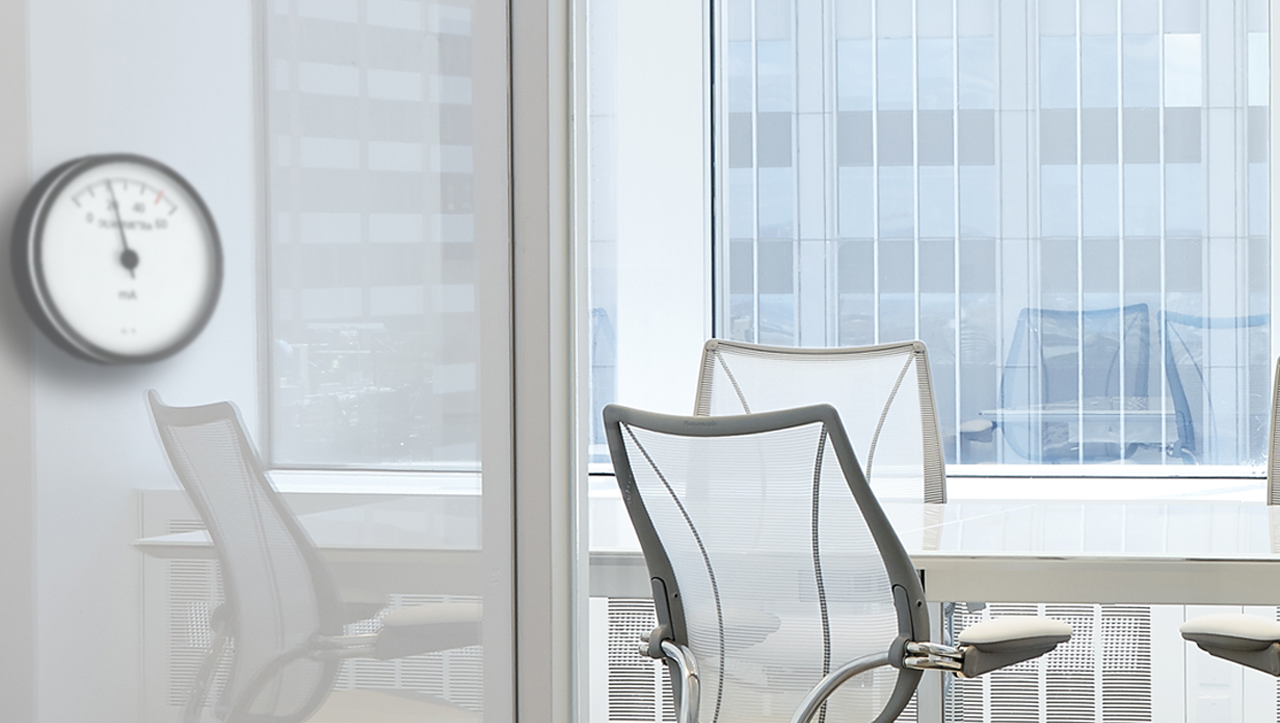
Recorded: 20 mA
